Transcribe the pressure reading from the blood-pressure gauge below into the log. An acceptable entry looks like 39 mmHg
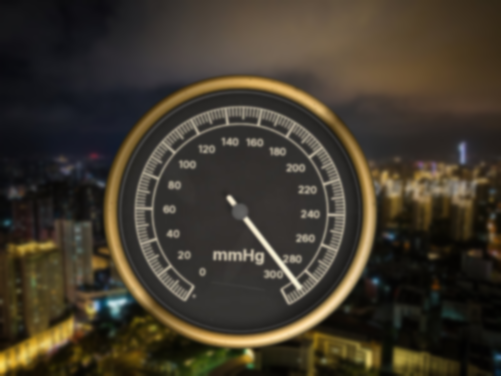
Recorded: 290 mmHg
